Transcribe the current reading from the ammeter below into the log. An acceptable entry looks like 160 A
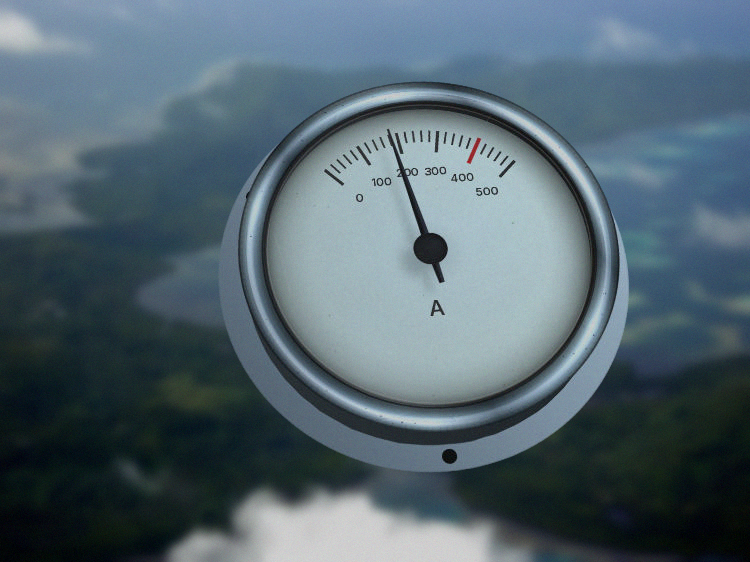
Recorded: 180 A
